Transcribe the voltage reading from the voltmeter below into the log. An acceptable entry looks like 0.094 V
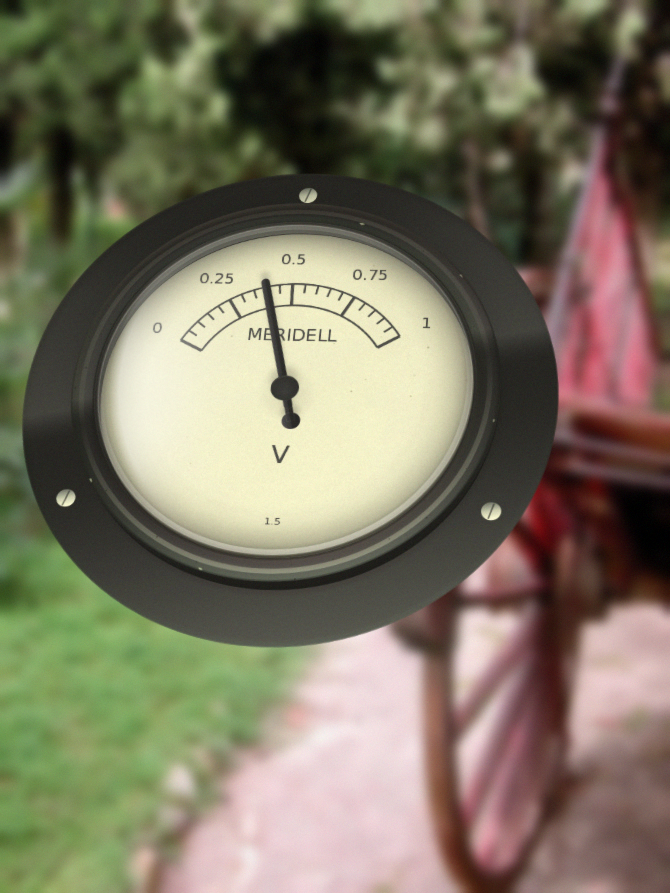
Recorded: 0.4 V
